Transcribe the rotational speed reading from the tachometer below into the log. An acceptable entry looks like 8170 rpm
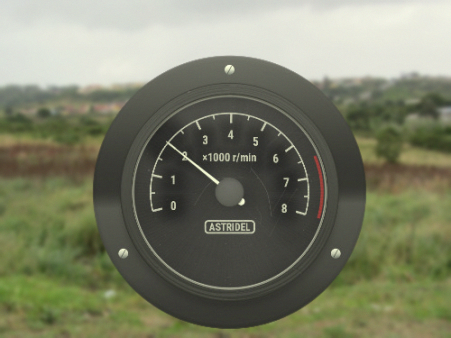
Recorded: 2000 rpm
